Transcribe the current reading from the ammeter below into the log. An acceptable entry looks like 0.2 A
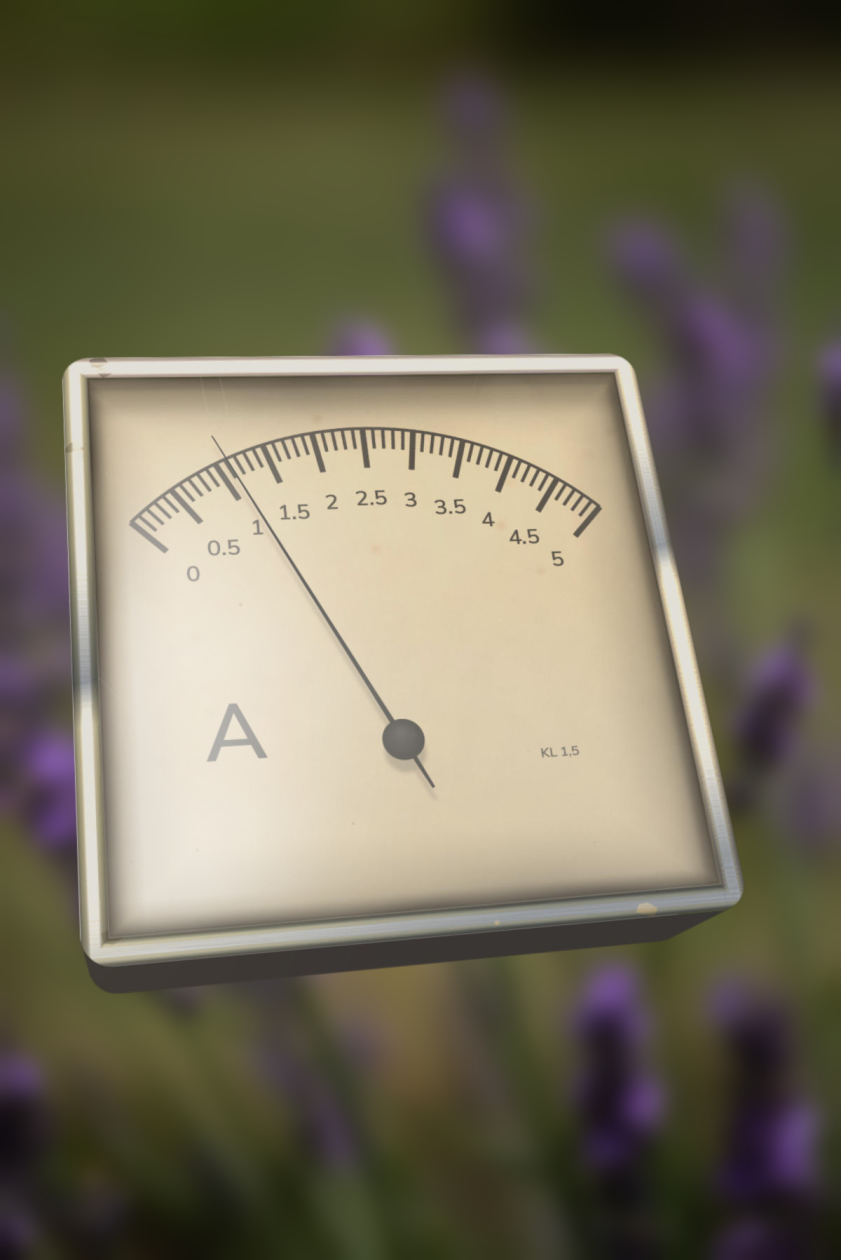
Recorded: 1.1 A
